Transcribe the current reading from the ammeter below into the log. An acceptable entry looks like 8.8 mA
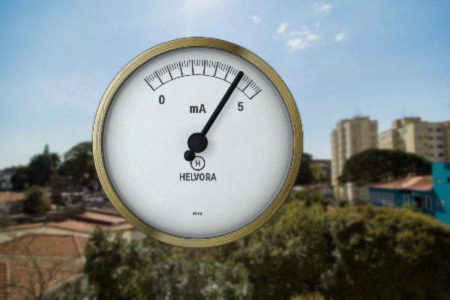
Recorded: 4 mA
